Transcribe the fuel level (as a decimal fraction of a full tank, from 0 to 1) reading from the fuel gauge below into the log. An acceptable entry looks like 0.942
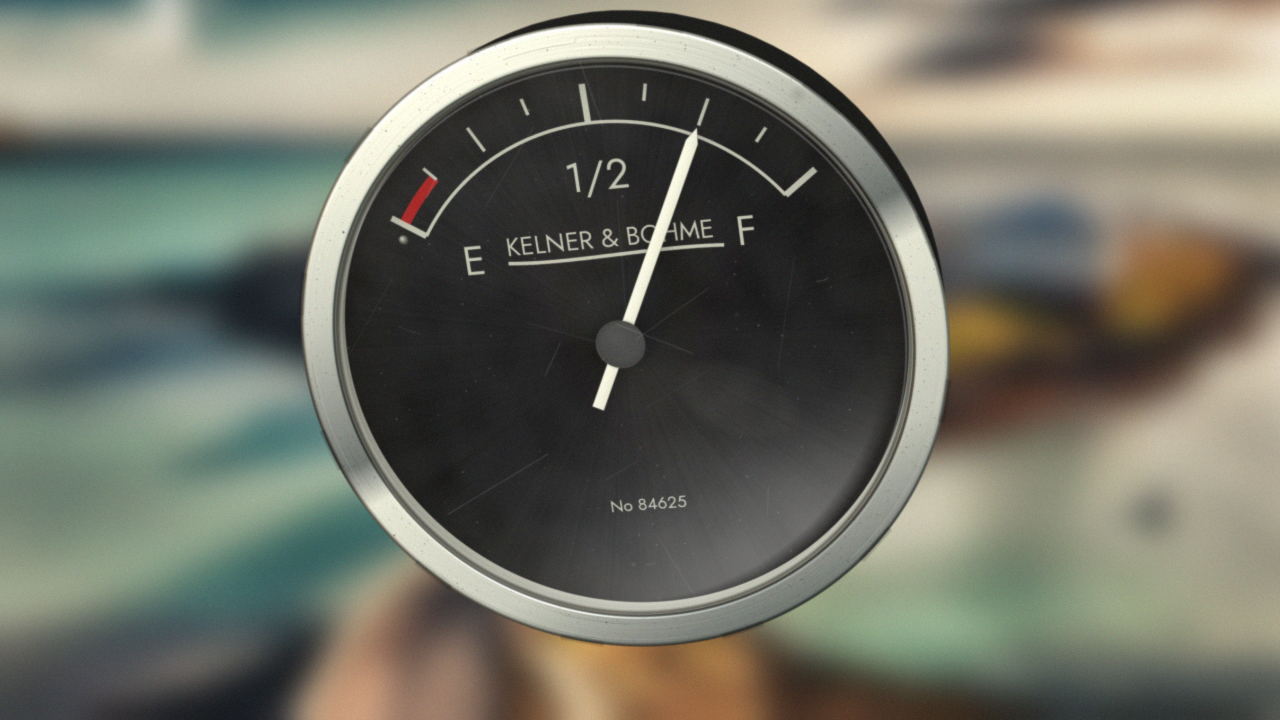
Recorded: 0.75
